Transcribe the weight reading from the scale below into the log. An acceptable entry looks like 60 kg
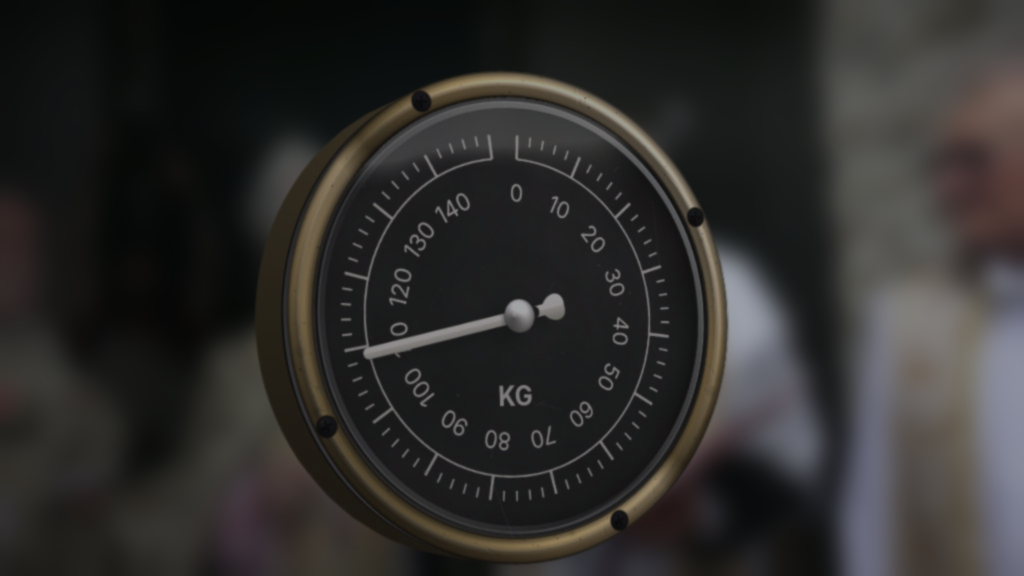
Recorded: 109 kg
